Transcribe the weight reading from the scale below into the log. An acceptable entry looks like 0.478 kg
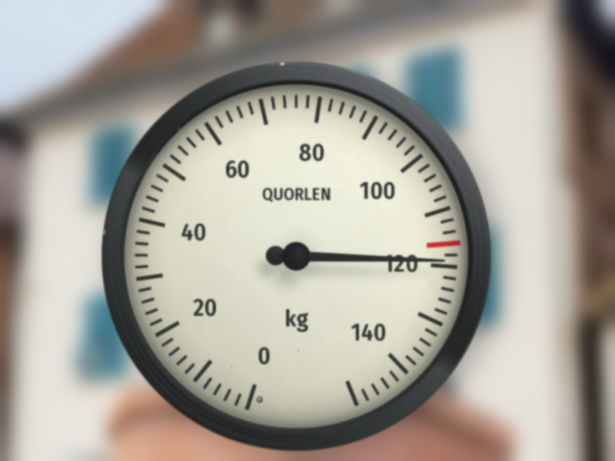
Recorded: 119 kg
